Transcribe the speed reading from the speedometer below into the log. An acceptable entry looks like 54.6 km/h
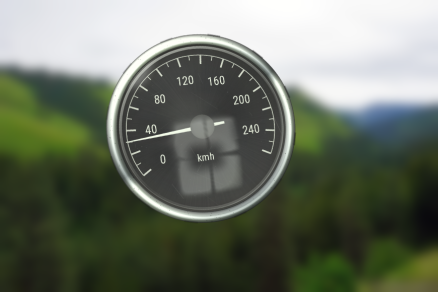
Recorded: 30 km/h
